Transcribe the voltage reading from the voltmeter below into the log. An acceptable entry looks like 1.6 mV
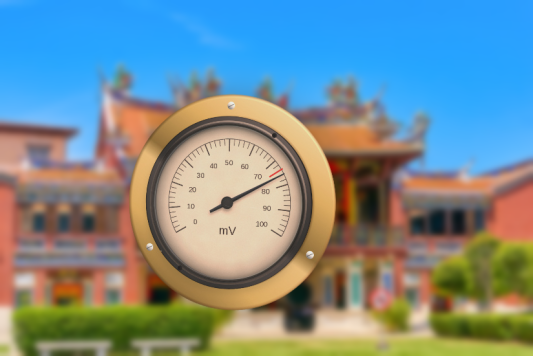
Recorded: 76 mV
